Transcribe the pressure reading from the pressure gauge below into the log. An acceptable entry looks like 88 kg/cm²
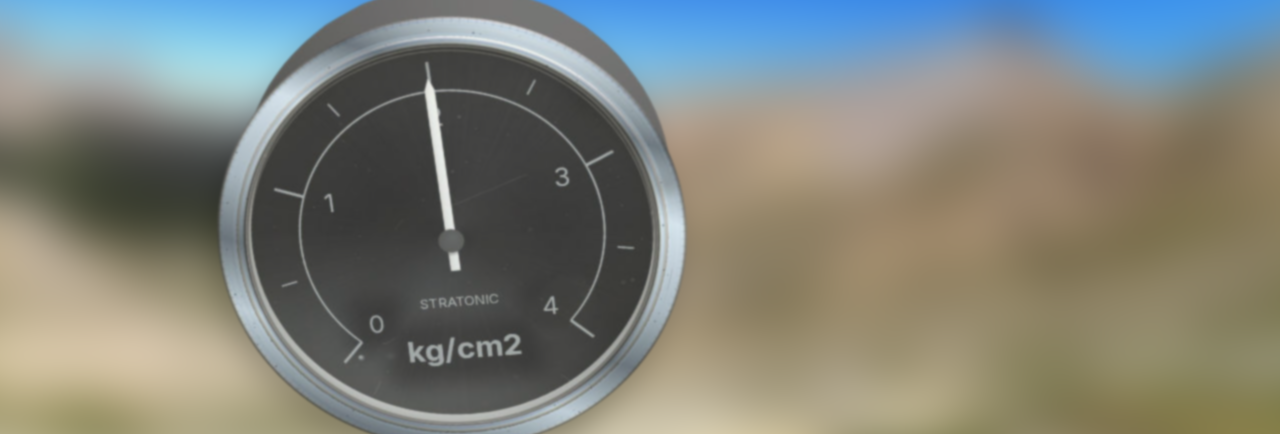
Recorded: 2 kg/cm²
